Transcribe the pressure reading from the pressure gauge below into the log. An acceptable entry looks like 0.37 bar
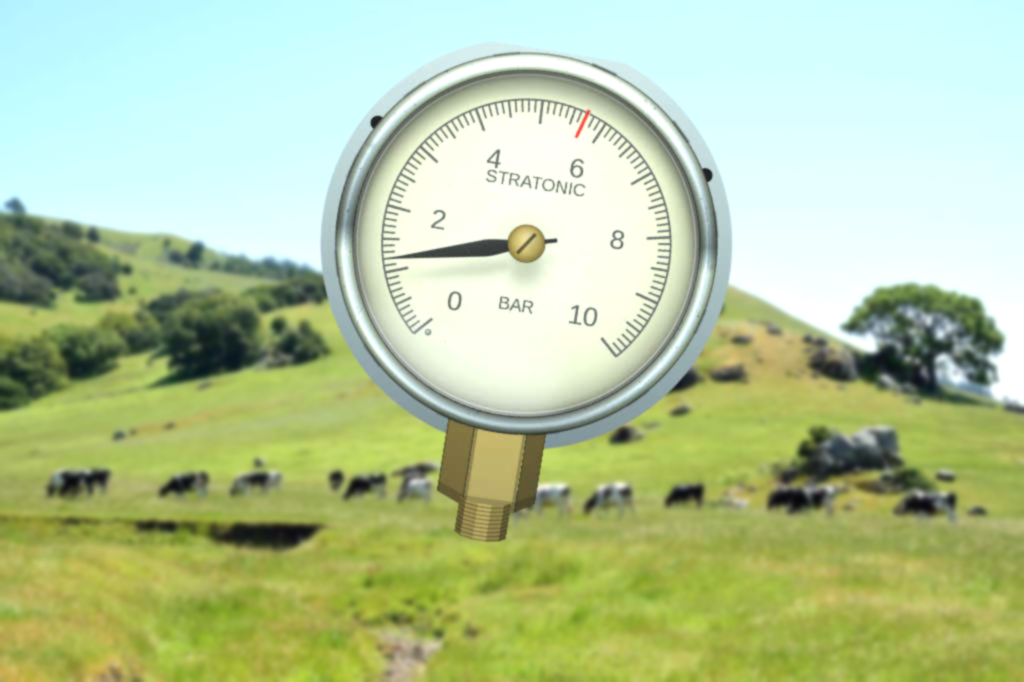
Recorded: 1.2 bar
